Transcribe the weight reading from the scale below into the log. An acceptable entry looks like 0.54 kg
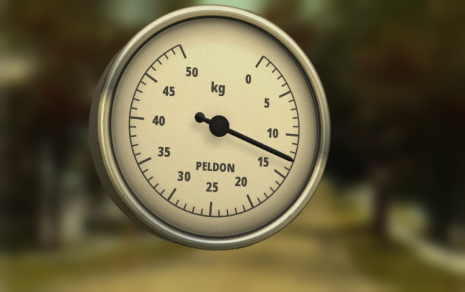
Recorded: 13 kg
